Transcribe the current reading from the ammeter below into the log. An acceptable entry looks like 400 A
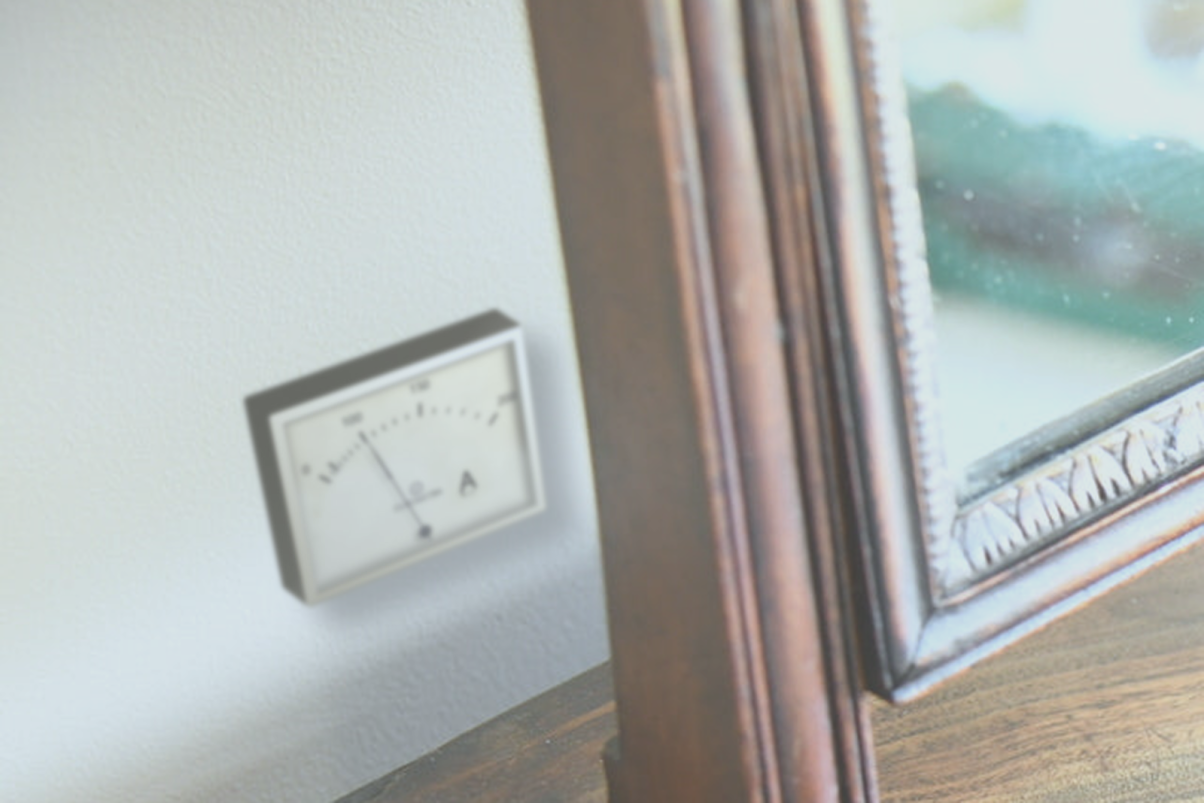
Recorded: 100 A
